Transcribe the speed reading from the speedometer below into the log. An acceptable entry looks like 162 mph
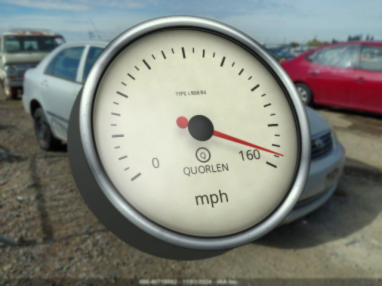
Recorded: 155 mph
